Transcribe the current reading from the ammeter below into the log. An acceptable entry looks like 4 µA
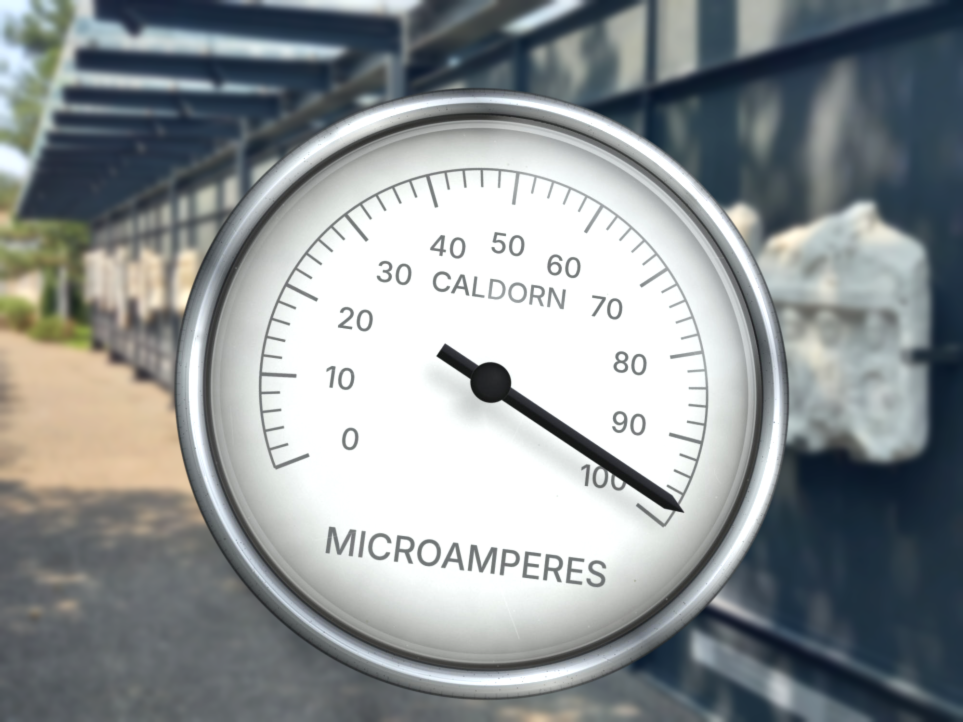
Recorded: 98 µA
